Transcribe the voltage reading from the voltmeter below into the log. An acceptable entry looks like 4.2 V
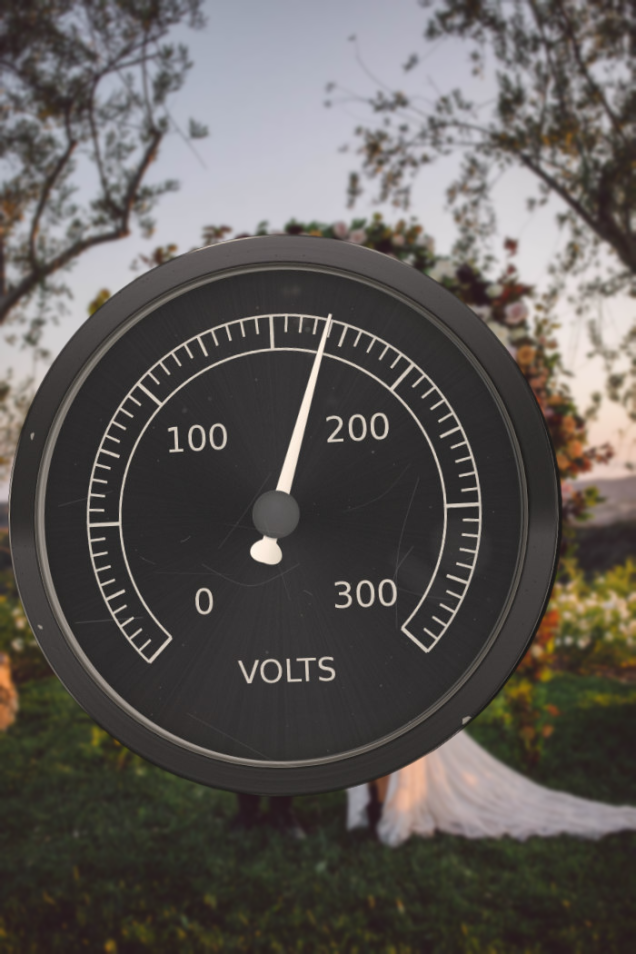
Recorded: 170 V
